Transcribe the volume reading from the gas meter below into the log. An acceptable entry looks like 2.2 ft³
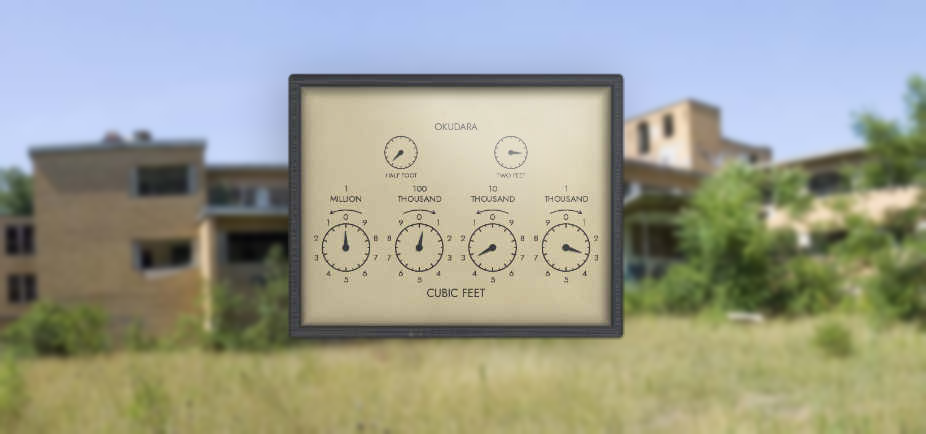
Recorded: 3300 ft³
